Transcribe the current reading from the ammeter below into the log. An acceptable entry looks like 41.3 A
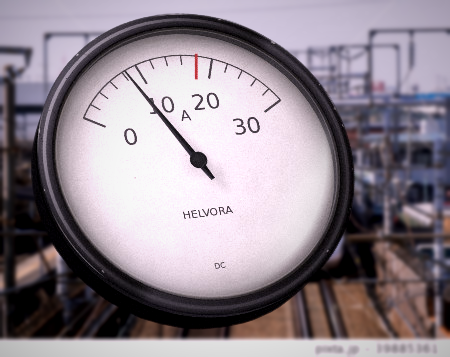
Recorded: 8 A
